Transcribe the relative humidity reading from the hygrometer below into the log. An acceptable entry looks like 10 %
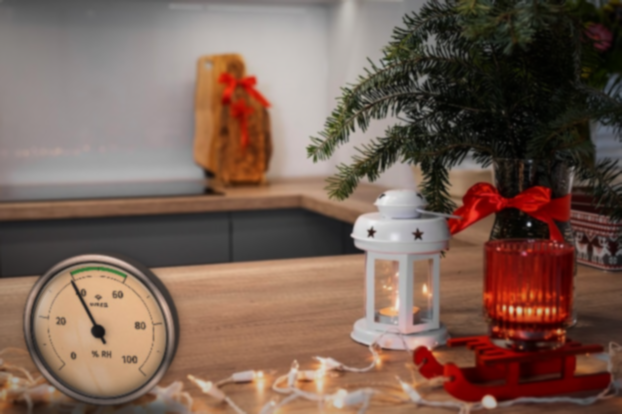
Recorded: 40 %
